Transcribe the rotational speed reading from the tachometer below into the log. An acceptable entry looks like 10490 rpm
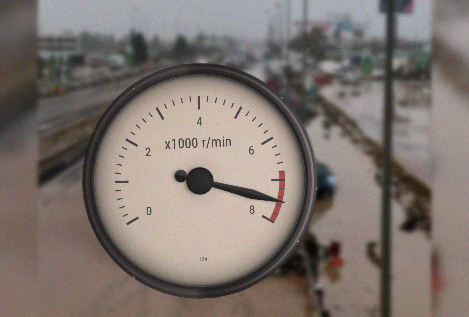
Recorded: 7500 rpm
